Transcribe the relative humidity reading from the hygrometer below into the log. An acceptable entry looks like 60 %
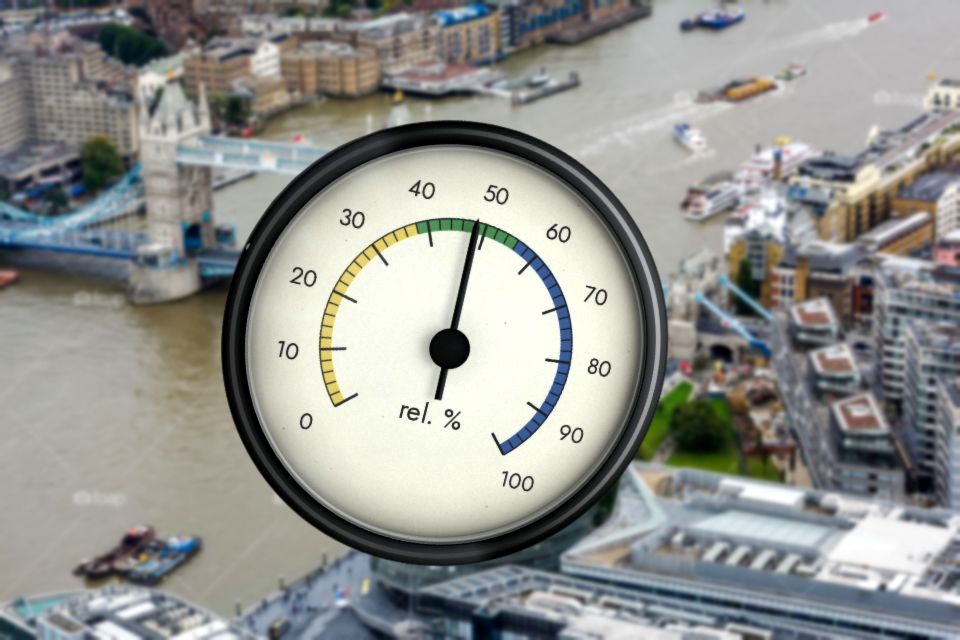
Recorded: 48 %
